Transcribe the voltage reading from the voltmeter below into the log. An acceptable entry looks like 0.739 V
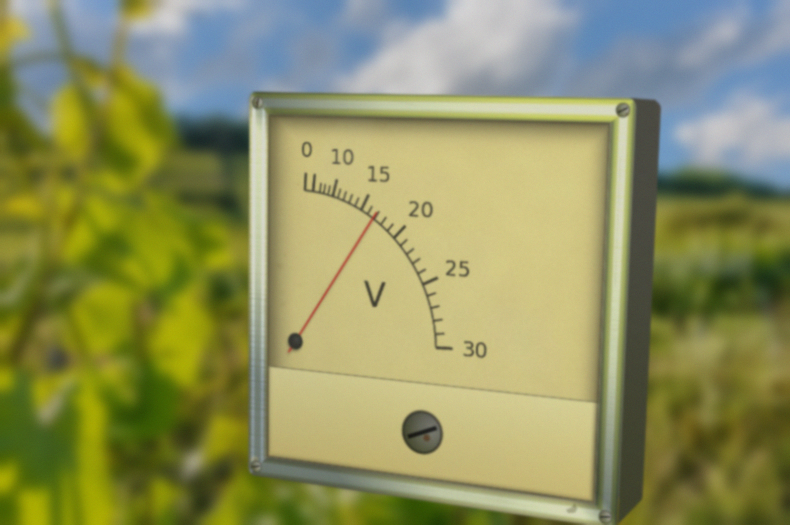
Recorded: 17 V
